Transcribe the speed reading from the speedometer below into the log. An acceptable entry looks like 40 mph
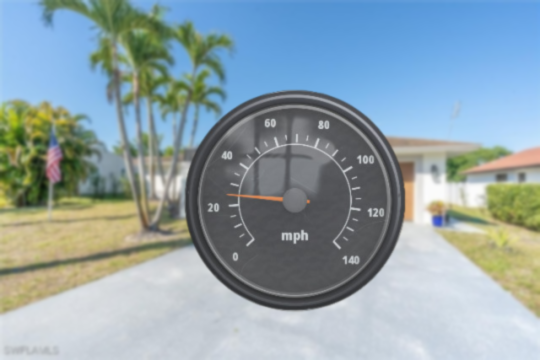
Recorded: 25 mph
